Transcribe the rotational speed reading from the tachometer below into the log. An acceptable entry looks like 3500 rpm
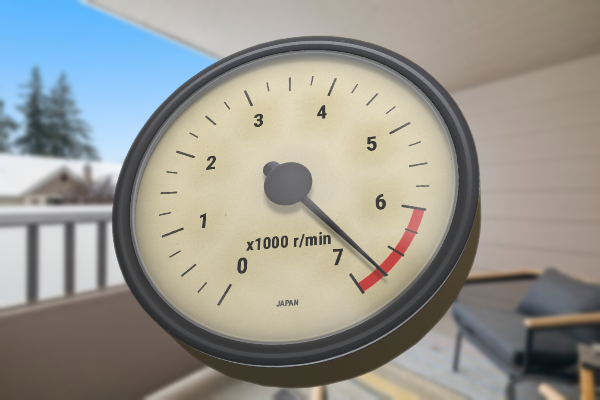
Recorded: 6750 rpm
